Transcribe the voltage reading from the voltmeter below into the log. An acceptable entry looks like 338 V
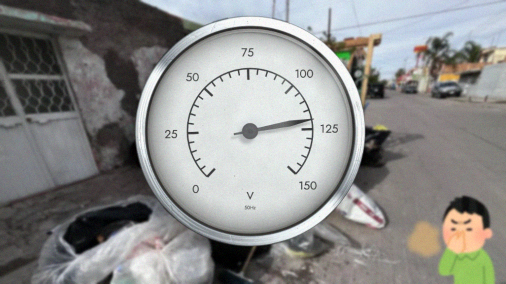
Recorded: 120 V
